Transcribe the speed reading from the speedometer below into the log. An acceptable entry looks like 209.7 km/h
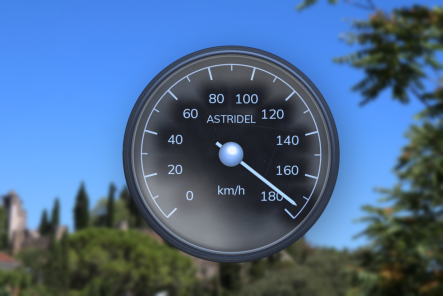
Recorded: 175 km/h
